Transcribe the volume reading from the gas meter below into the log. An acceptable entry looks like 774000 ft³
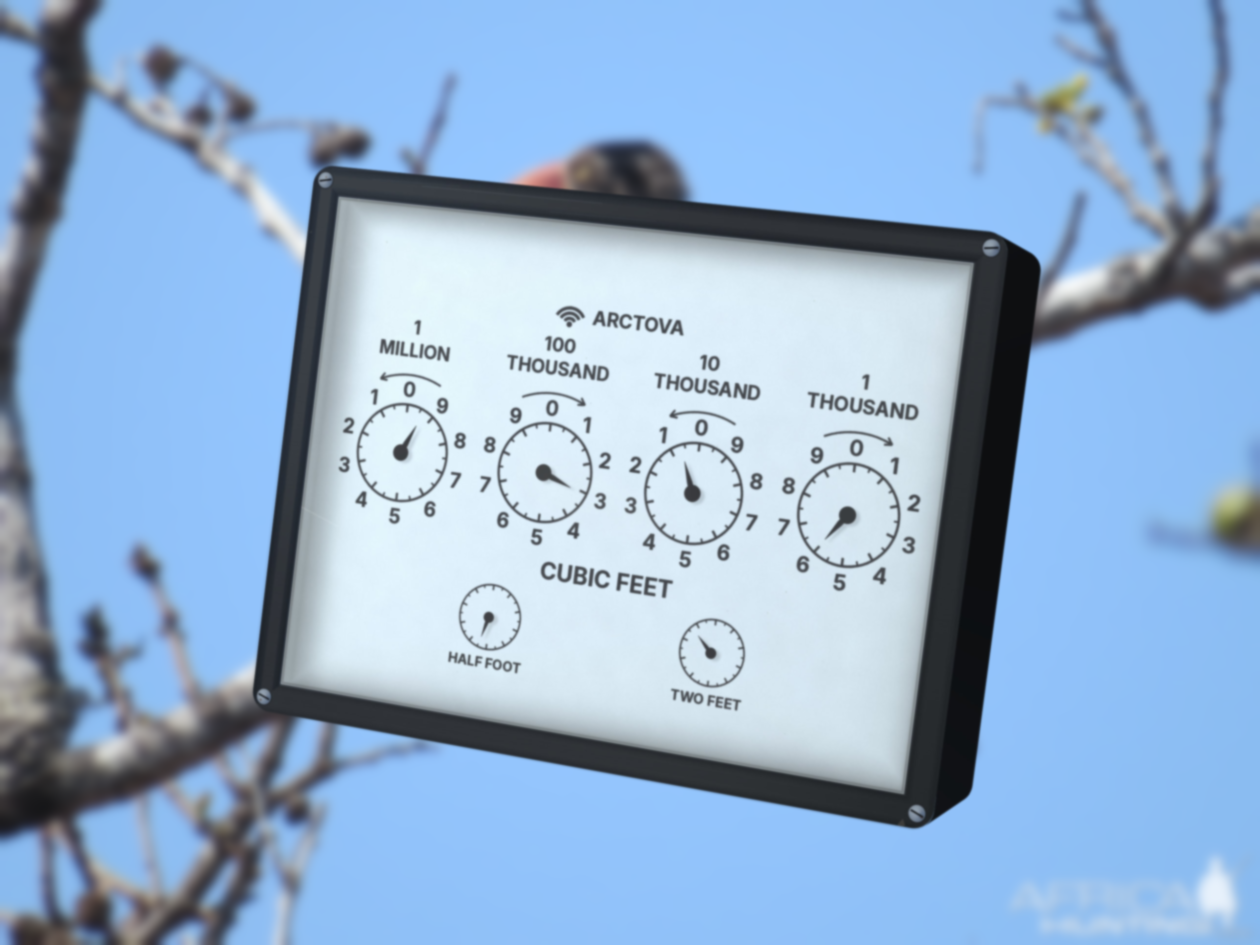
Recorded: 930600 ft³
